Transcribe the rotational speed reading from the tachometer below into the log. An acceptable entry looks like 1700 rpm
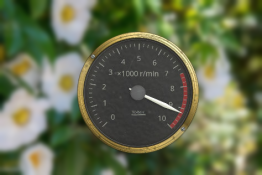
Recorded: 9200 rpm
